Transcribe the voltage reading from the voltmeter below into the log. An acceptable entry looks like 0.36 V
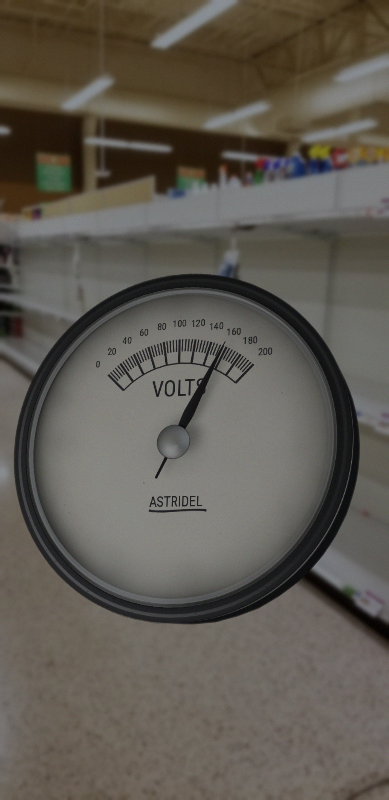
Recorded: 160 V
